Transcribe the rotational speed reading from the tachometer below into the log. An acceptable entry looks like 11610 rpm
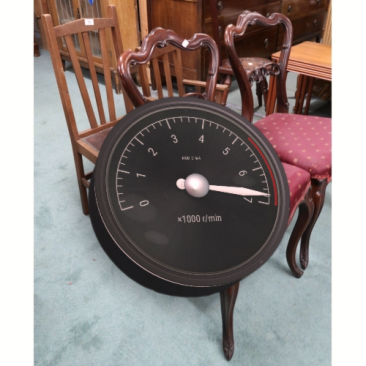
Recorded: 6800 rpm
